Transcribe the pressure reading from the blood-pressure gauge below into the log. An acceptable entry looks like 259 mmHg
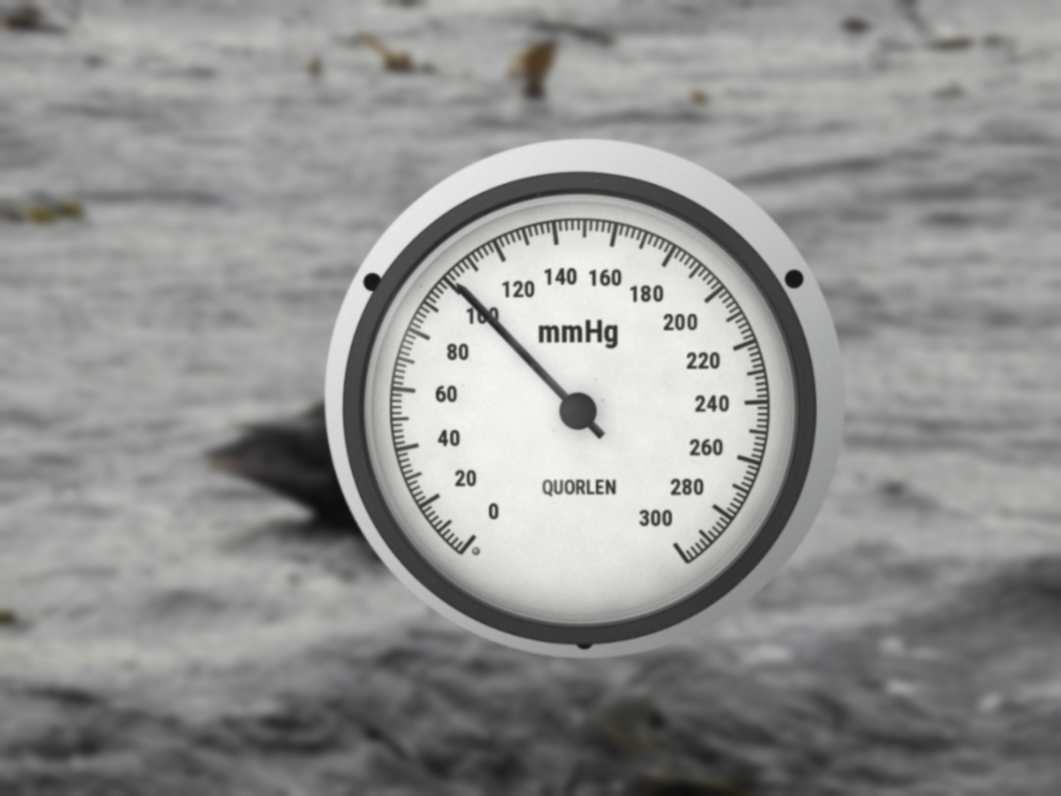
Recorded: 102 mmHg
